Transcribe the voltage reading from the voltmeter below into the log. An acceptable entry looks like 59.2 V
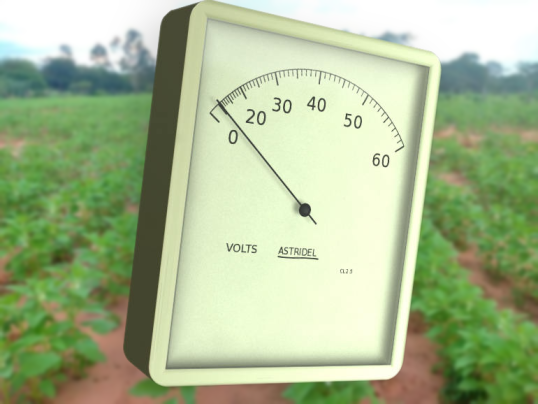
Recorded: 10 V
